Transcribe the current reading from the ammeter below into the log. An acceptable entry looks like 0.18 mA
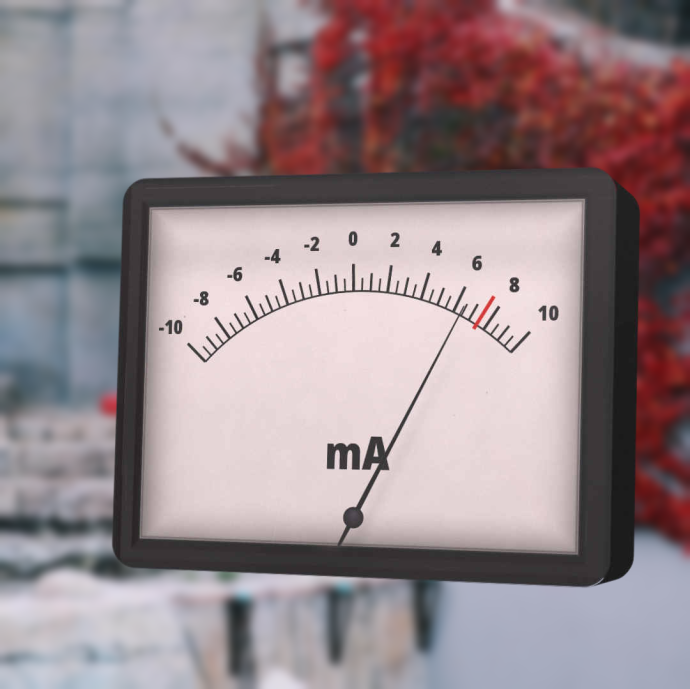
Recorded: 6.5 mA
